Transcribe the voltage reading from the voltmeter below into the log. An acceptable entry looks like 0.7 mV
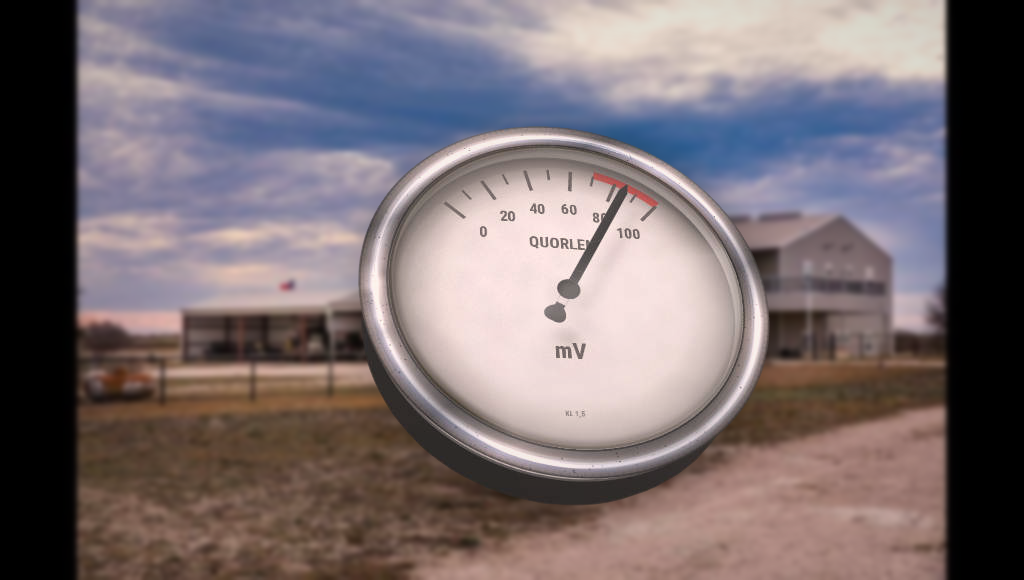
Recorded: 85 mV
